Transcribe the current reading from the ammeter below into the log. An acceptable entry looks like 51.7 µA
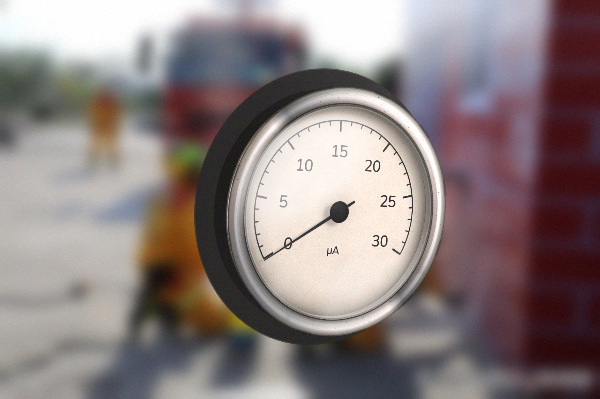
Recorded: 0 µA
